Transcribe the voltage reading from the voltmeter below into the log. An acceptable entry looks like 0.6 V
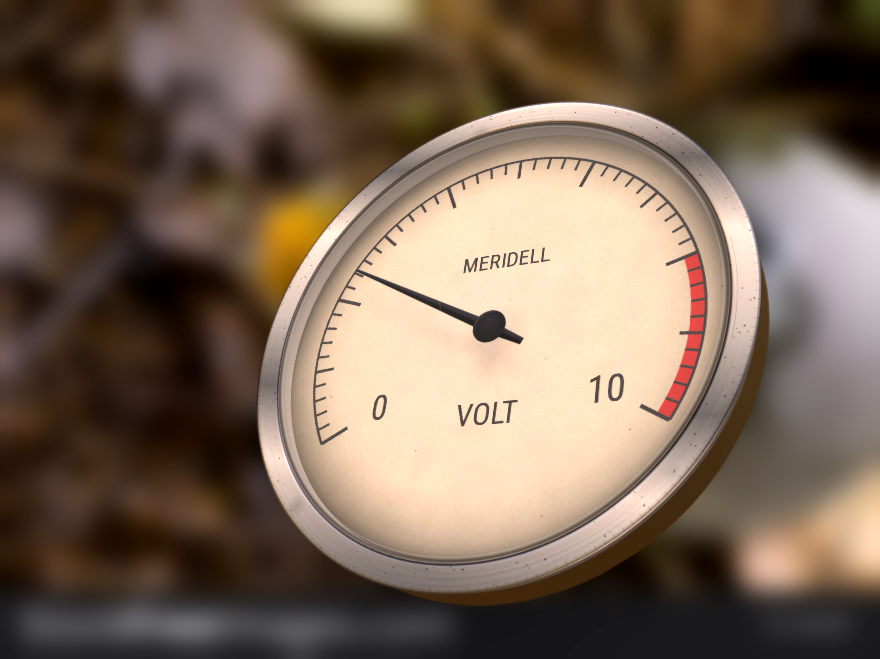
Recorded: 2.4 V
